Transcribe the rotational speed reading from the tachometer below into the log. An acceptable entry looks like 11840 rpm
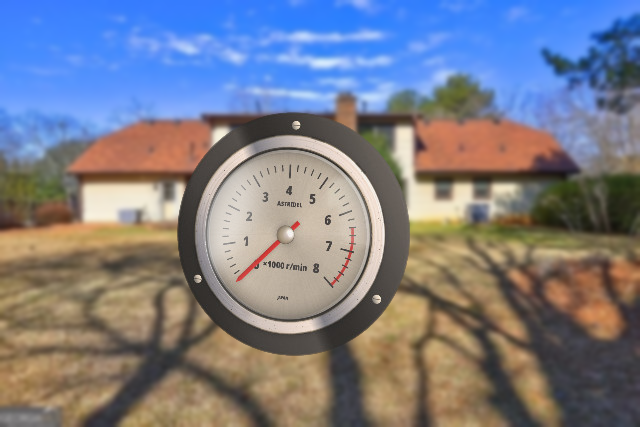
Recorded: 0 rpm
